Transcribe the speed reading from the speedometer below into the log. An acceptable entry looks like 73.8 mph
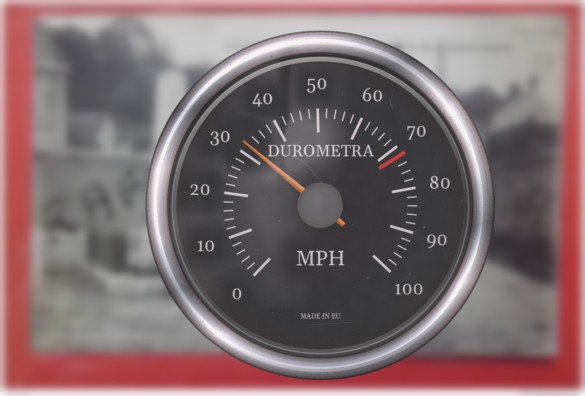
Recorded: 32 mph
